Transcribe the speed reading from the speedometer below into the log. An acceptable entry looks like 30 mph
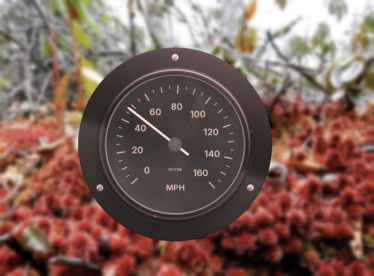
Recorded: 47.5 mph
